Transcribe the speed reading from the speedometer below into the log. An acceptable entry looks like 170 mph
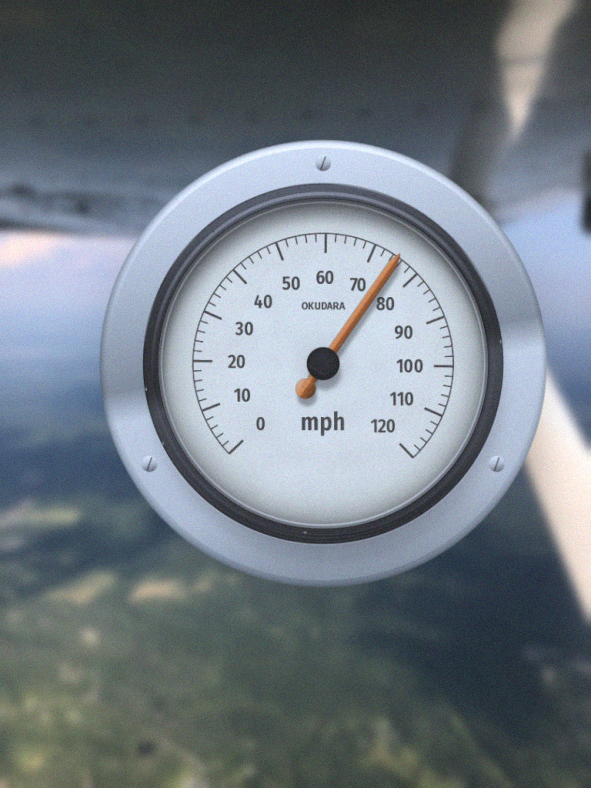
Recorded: 75 mph
